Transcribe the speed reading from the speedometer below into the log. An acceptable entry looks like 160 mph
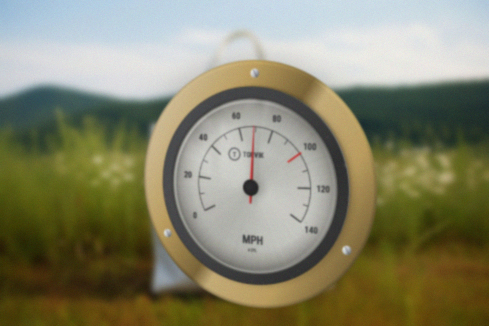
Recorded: 70 mph
